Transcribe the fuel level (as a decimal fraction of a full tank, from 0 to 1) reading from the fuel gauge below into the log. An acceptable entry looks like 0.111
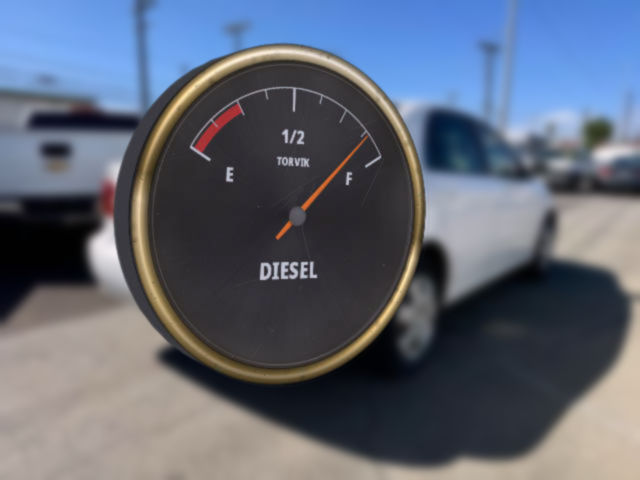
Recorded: 0.875
